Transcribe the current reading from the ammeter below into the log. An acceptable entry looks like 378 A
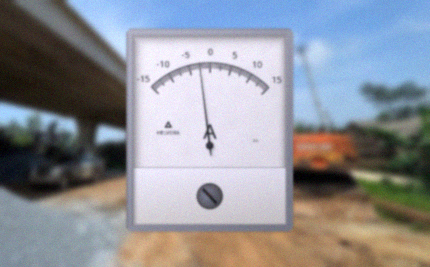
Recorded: -2.5 A
